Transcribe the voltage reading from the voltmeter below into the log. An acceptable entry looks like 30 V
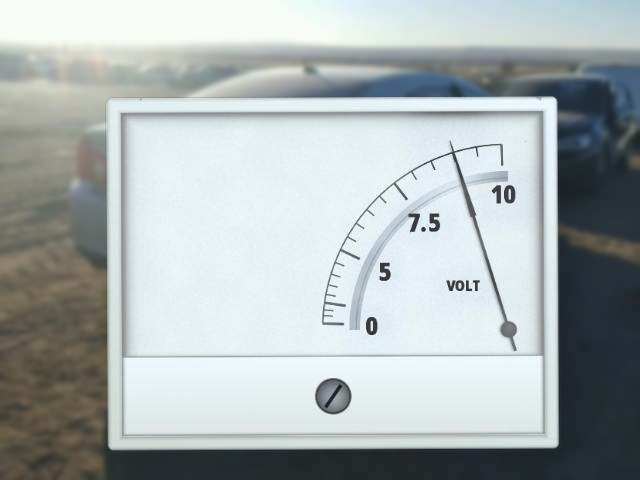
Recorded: 9 V
